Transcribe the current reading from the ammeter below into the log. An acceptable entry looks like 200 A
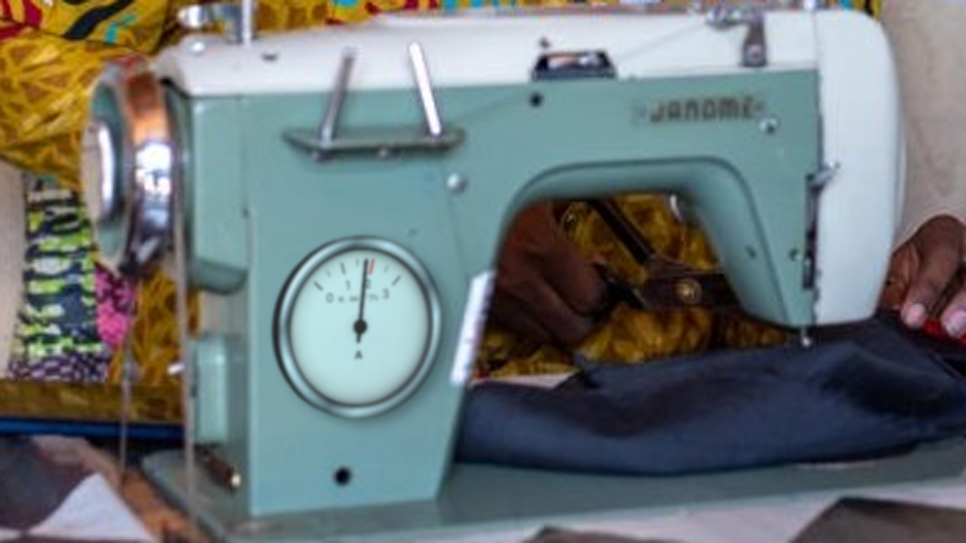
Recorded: 1.75 A
